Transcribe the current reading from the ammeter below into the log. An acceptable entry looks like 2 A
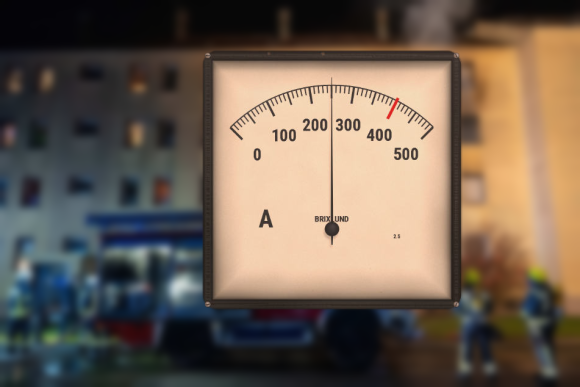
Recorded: 250 A
